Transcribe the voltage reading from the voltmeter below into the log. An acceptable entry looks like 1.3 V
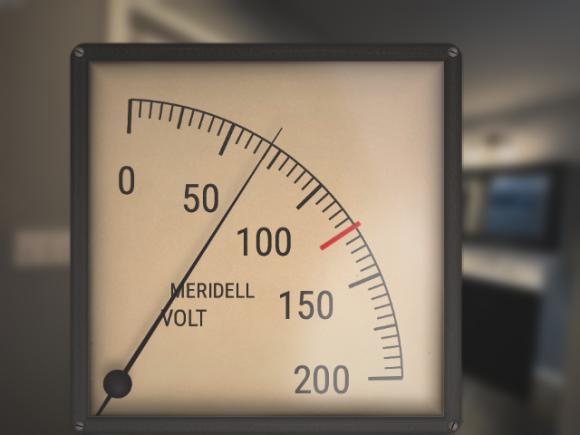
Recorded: 70 V
